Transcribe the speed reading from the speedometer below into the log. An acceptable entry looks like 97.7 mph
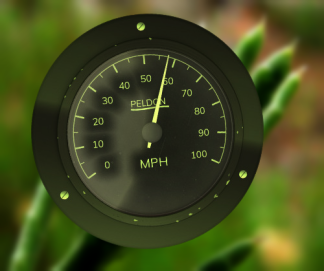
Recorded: 57.5 mph
